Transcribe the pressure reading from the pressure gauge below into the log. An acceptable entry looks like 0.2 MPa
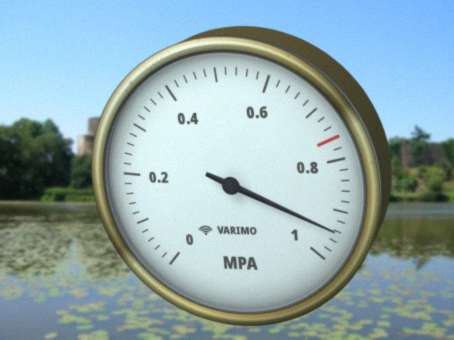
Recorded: 0.94 MPa
